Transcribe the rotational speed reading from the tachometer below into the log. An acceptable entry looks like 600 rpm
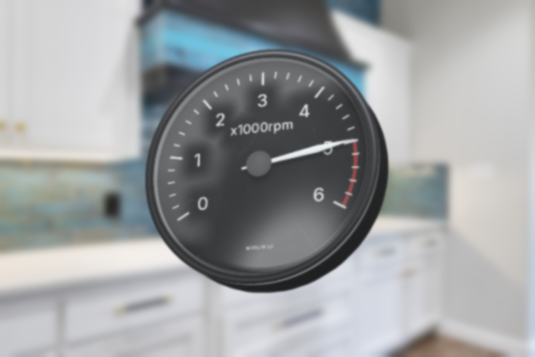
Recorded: 5000 rpm
